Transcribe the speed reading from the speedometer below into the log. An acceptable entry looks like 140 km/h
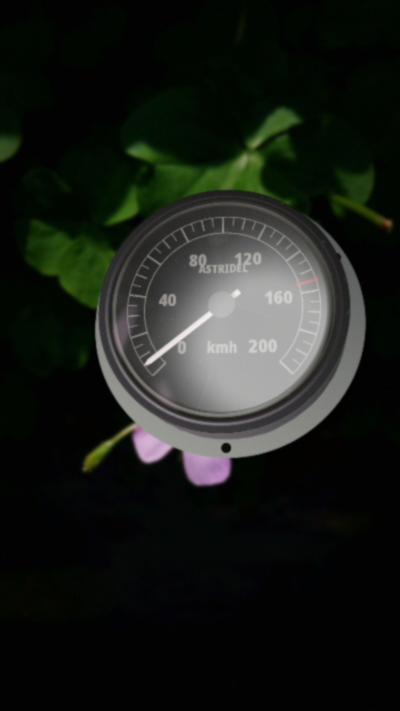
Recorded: 5 km/h
